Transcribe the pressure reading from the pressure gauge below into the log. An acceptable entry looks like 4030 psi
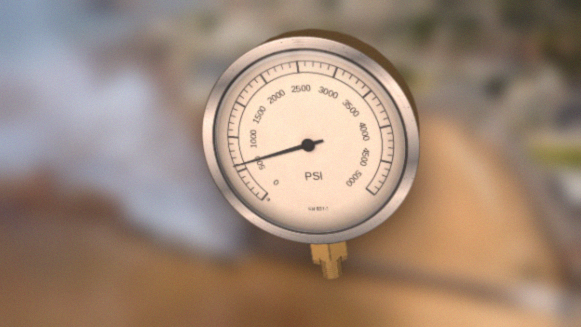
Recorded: 600 psi
